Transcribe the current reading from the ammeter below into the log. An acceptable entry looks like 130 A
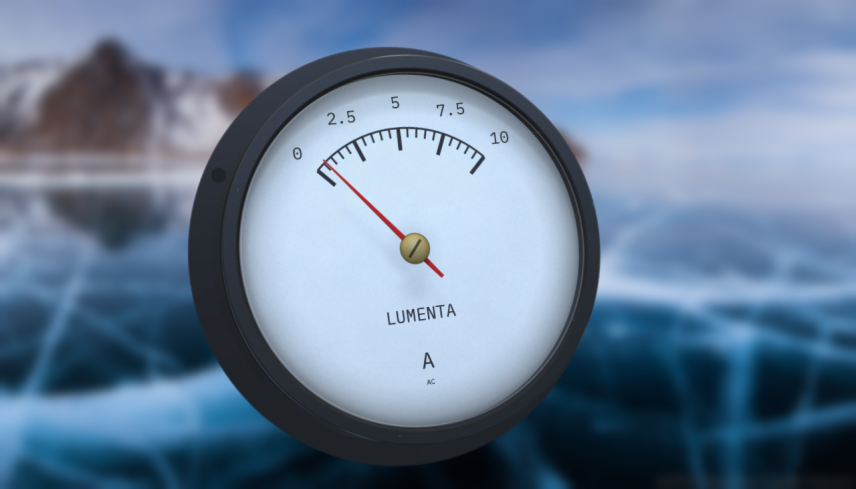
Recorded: 0.5 A
